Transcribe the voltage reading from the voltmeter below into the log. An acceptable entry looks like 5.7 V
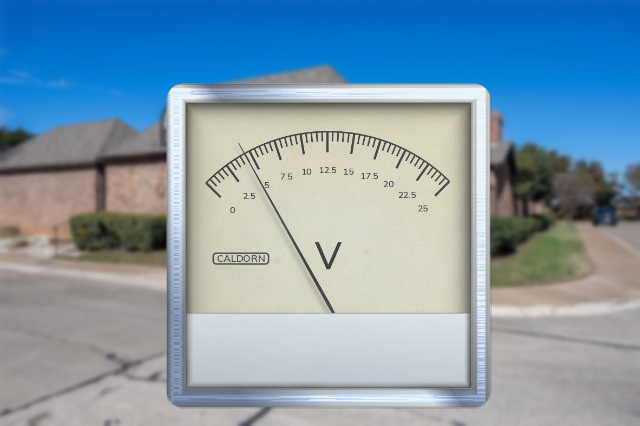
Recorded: 4.5 V
